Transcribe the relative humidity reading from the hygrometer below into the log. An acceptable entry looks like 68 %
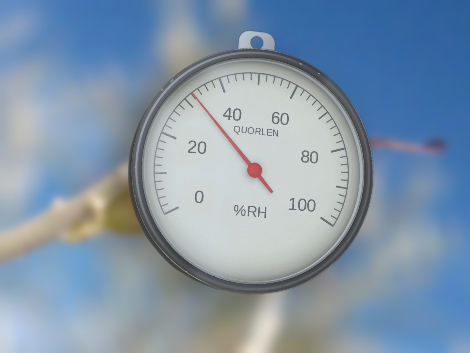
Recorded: 32 %
